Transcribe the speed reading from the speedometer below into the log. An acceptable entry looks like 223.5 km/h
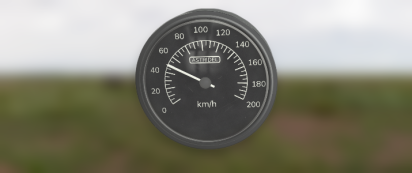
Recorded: 50 km/h
